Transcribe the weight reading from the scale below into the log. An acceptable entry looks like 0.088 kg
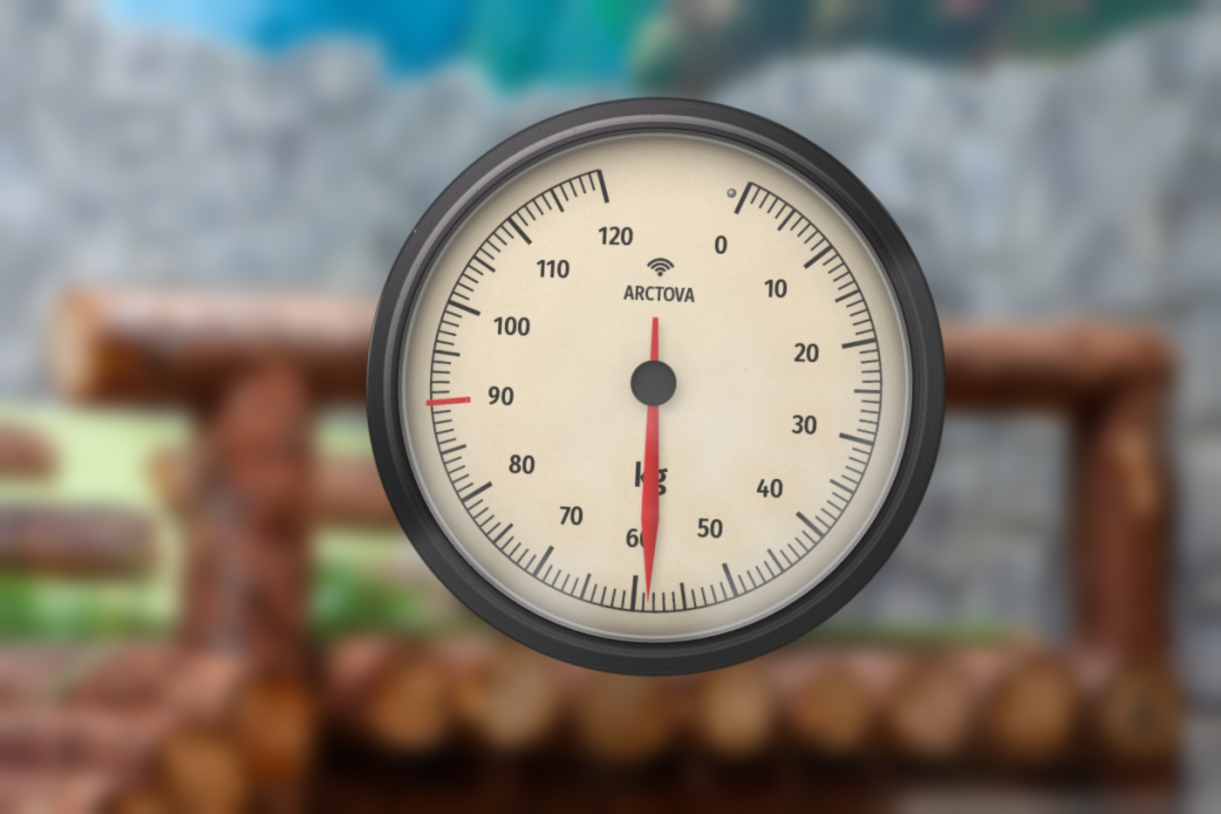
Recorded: 58.5 kg
